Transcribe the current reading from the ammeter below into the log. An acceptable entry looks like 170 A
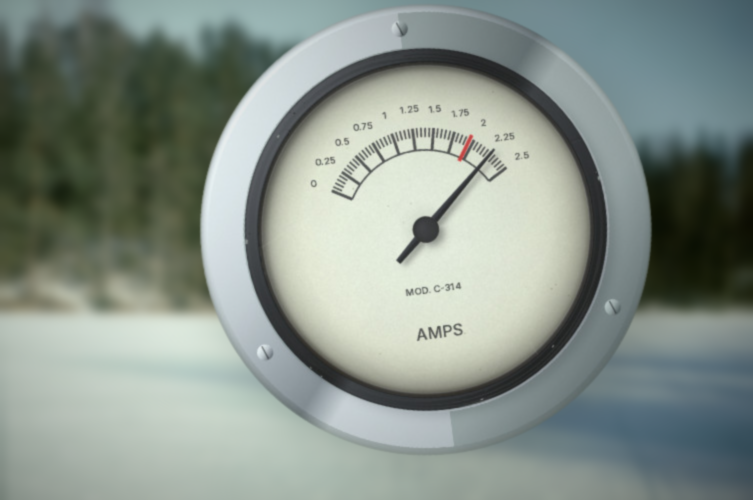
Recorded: 2.25 A
